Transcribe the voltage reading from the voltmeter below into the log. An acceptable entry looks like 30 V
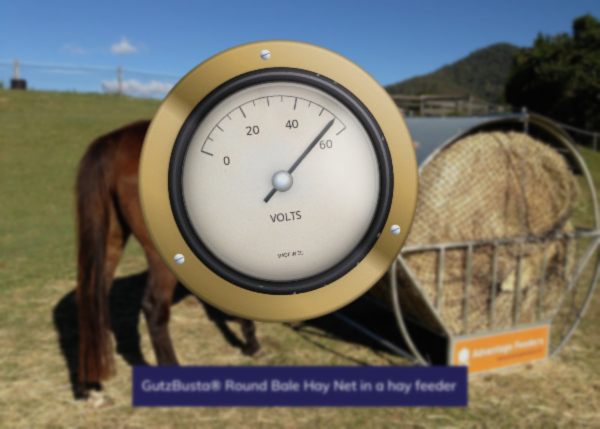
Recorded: 55 V
